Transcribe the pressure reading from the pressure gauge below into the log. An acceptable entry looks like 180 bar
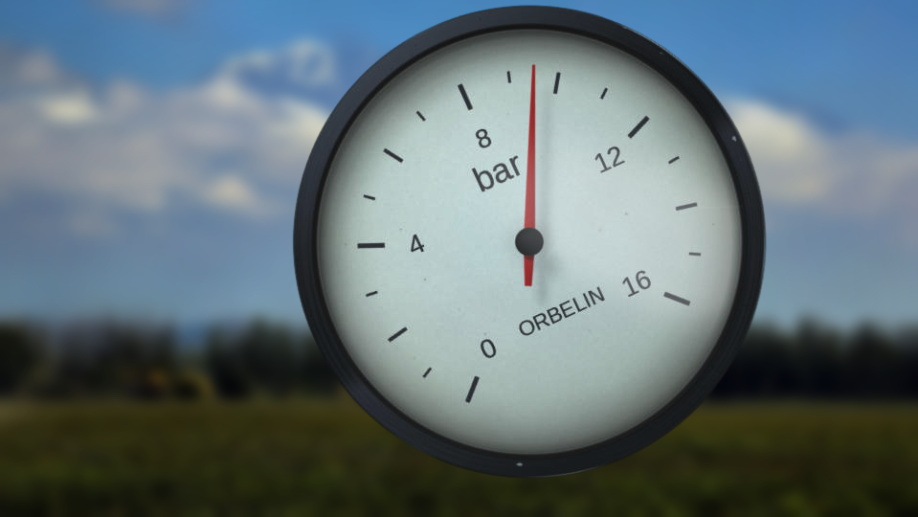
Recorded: 9.5 bar
